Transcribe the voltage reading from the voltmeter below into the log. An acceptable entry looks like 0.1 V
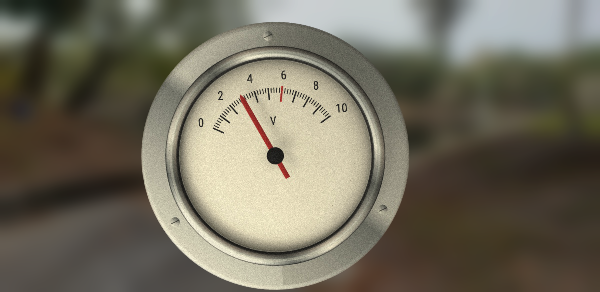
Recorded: 3 V
